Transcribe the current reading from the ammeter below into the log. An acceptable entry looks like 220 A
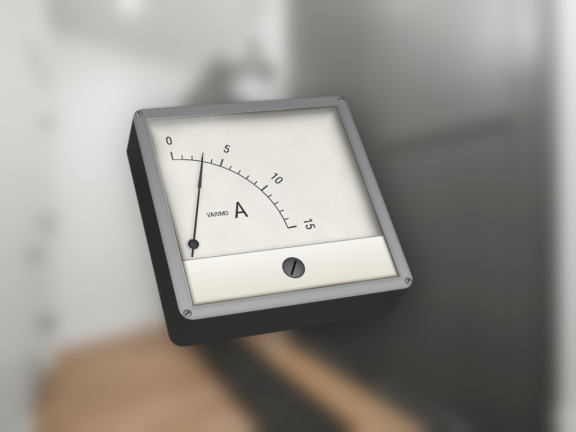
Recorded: 3 A
